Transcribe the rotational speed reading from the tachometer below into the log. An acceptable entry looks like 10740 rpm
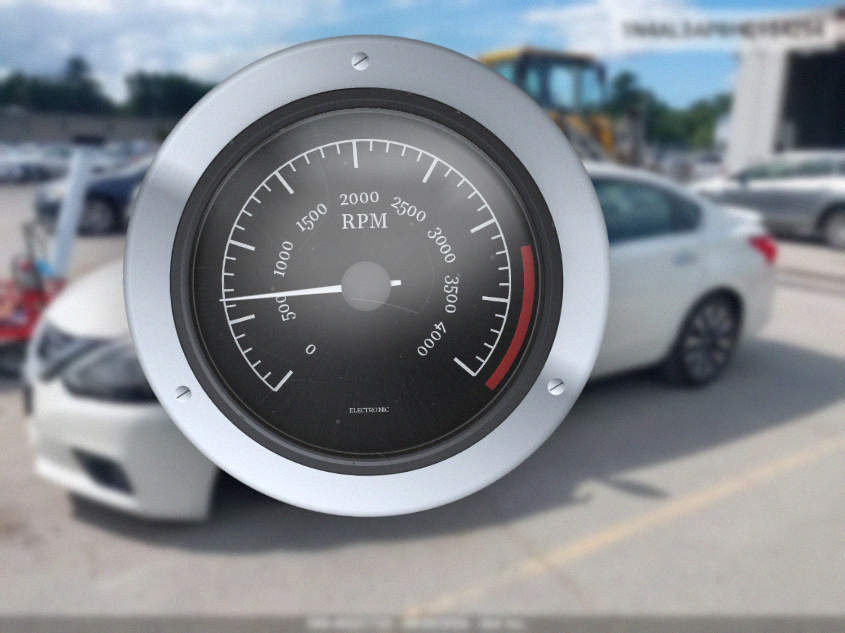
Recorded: 650 rpm
